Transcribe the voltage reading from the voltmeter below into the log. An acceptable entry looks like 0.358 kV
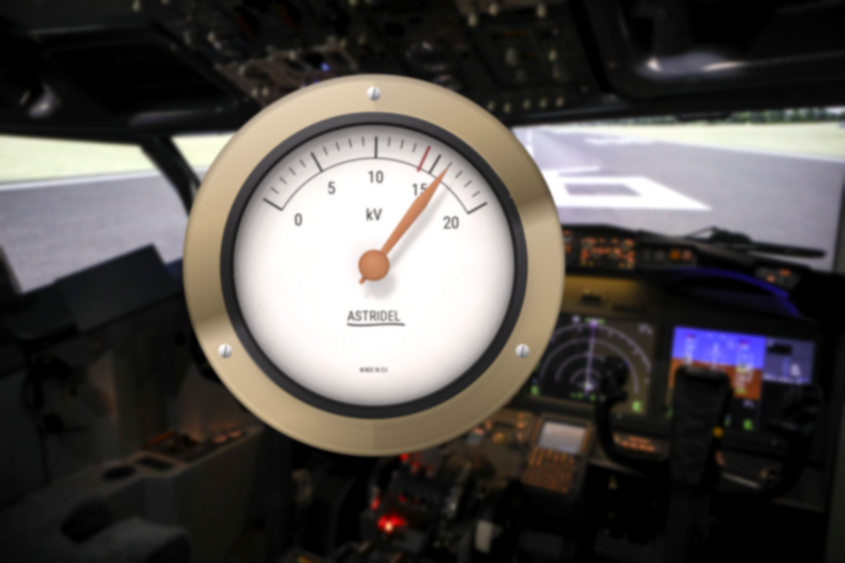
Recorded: 16 kV
